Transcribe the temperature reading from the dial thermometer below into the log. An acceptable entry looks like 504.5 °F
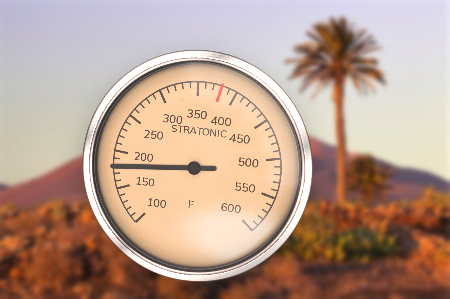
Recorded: 180 °F
